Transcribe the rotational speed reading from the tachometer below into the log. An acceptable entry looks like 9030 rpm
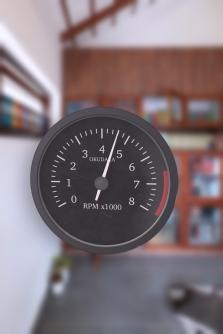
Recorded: 4600 rpm
